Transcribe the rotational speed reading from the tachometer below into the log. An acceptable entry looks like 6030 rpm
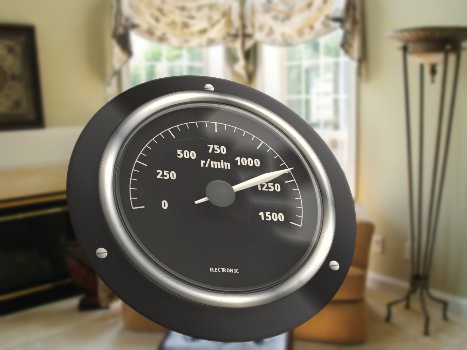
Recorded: 1200 rpm
